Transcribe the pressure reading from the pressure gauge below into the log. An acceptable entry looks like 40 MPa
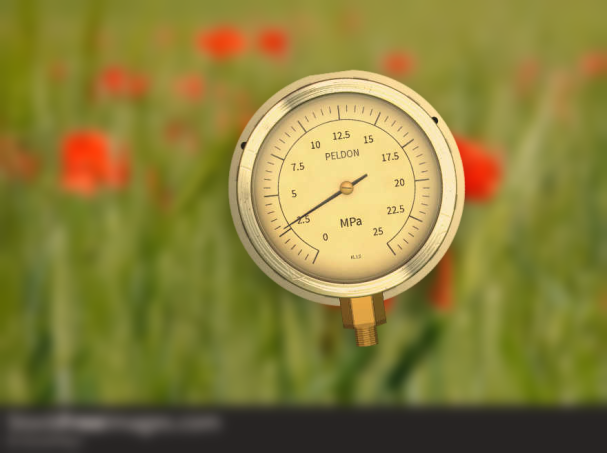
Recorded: 2.75 MPa
